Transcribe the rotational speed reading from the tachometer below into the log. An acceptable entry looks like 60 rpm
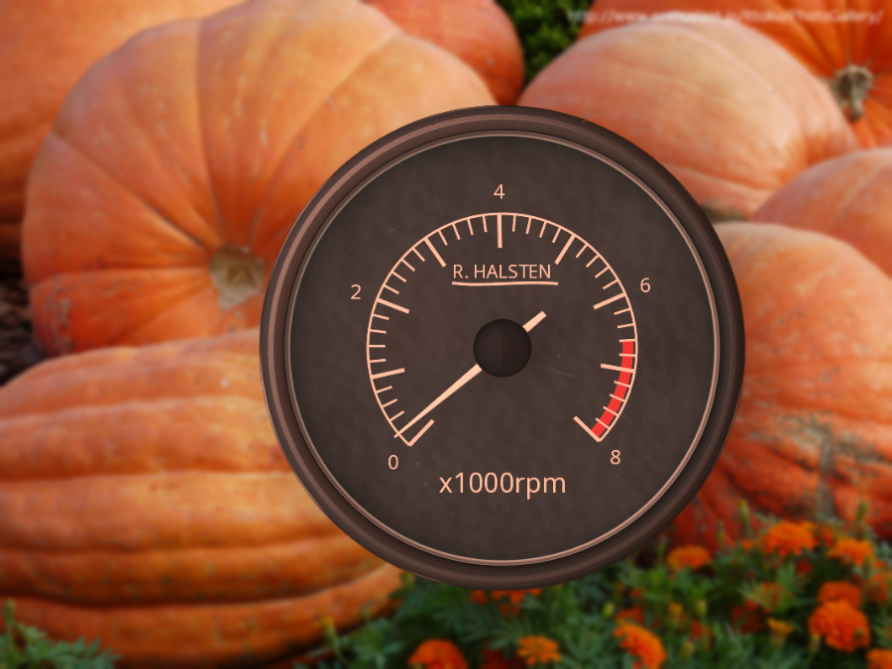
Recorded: 200 rpm
